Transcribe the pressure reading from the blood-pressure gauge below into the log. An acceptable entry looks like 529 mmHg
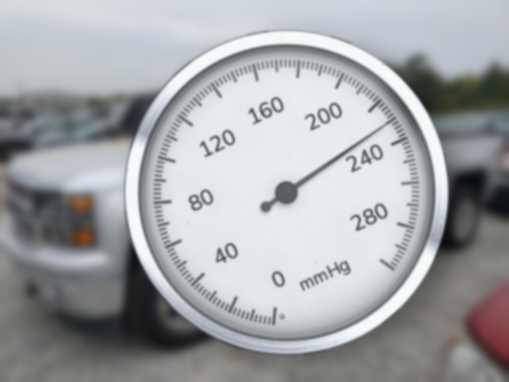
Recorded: 230 mmHg
